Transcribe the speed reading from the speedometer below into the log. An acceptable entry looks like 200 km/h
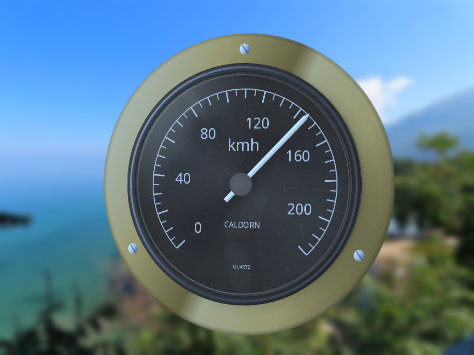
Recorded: 145 km/h
